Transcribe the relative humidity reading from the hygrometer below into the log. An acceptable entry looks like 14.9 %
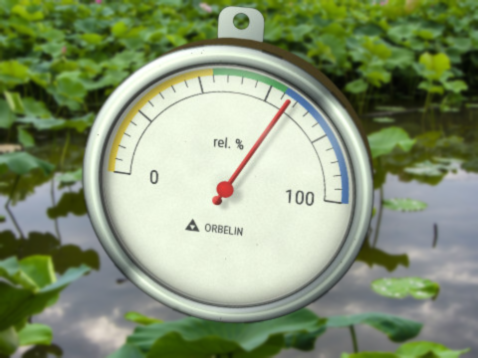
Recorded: 66 %
